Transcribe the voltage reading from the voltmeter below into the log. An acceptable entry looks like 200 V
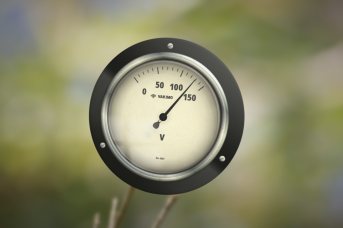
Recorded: 130 V
